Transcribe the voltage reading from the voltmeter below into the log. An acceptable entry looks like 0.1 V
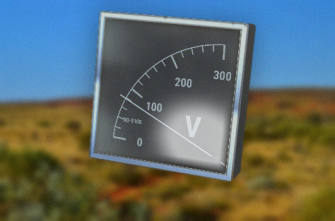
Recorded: 80 V
